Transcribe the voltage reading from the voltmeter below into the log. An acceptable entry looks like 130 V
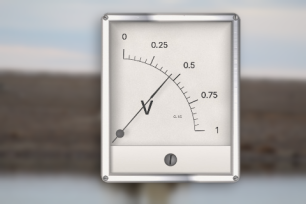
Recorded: 0.45 V
